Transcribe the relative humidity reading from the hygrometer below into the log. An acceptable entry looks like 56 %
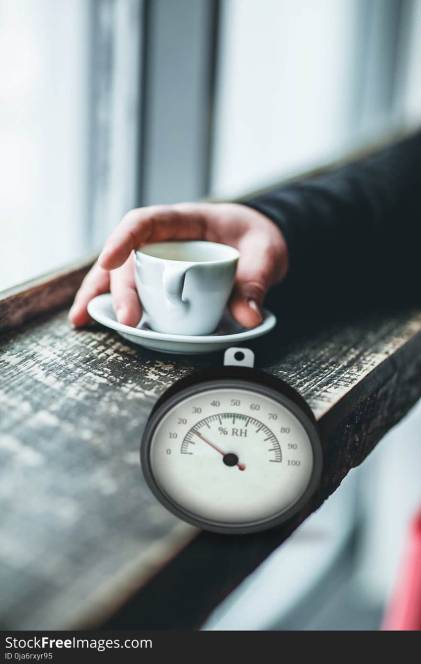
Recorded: 20 %
